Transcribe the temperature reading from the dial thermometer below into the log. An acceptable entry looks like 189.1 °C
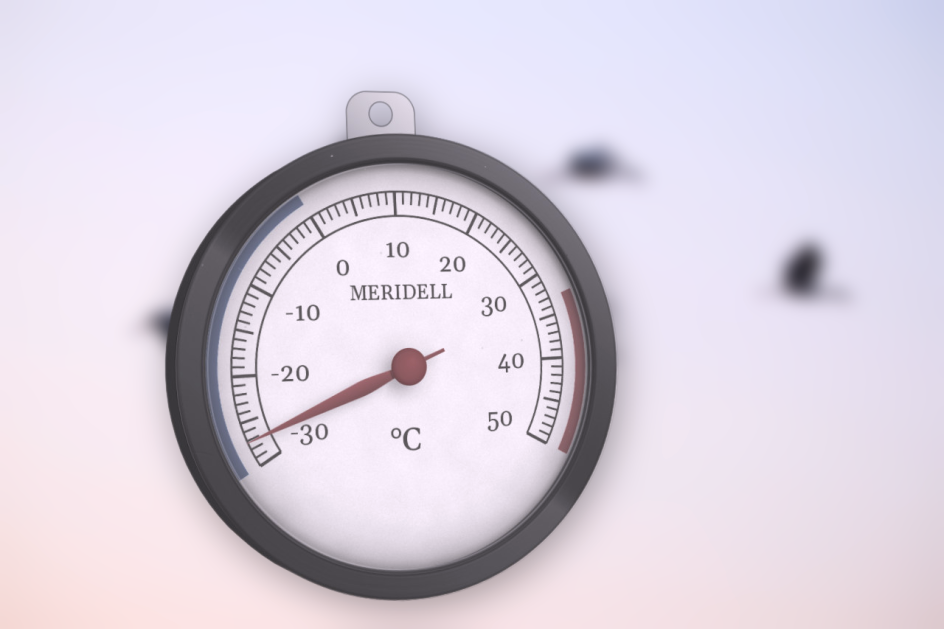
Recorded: -27 °C
